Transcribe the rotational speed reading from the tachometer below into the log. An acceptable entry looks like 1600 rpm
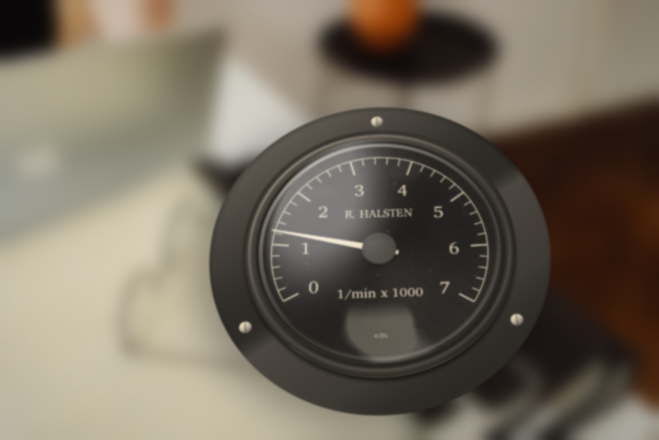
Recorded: 1200 rpm
